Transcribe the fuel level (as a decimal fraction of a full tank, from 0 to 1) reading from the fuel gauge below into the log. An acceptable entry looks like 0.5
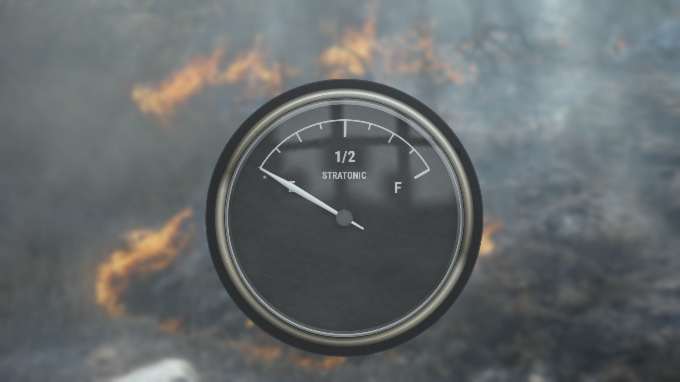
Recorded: 0
